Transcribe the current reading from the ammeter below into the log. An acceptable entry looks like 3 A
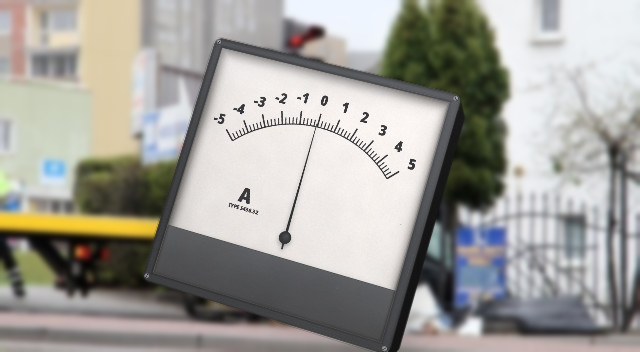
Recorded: 0 A
